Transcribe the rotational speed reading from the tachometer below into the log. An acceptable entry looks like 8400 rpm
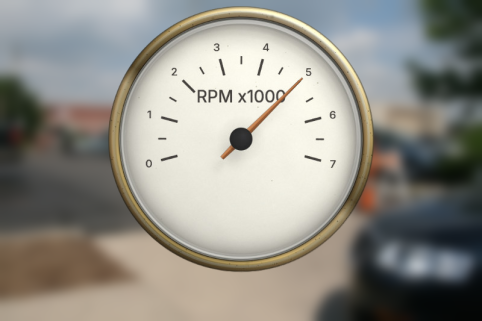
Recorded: 5000 rpm
